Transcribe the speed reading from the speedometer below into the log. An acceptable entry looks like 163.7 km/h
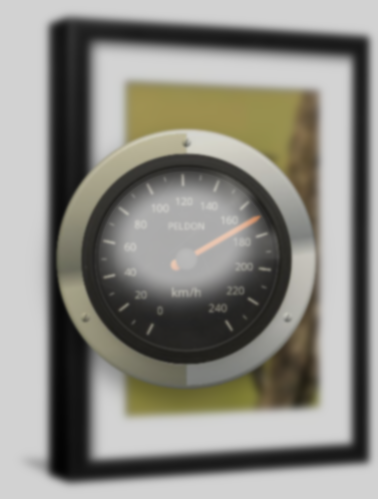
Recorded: 170 km/h
